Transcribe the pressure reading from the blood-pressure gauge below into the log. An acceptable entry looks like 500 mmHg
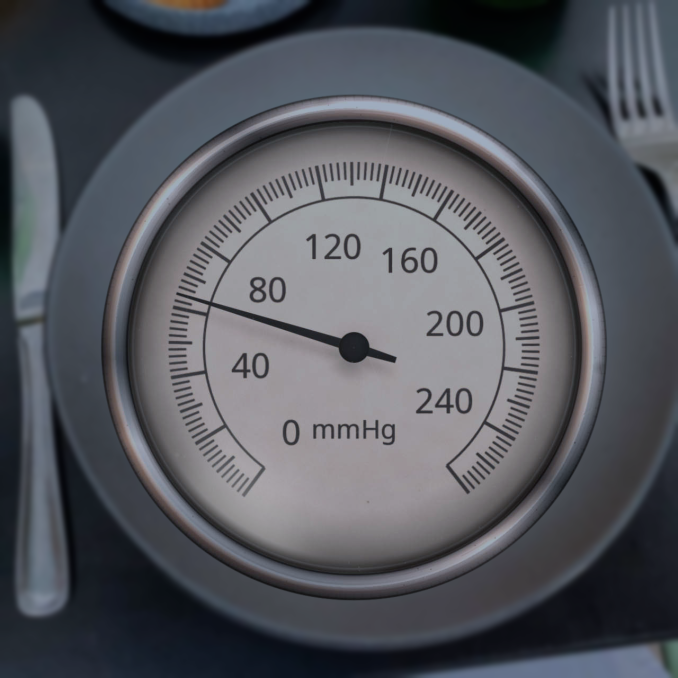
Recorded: 64 mmHg
